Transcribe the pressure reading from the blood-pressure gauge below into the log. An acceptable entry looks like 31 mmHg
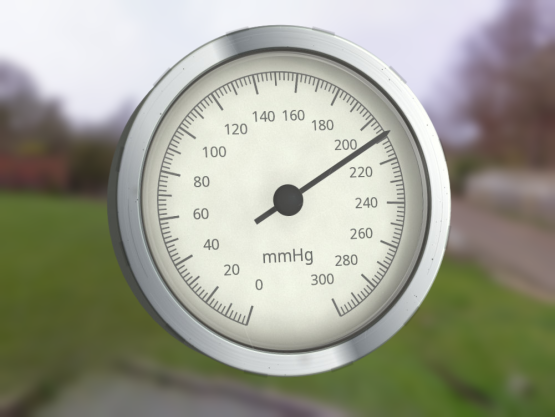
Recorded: 208 mmHg
